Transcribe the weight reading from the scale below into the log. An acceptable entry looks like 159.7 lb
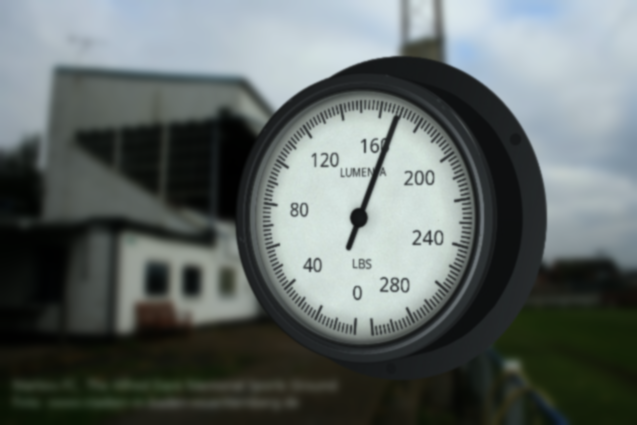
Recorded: 170 lb
